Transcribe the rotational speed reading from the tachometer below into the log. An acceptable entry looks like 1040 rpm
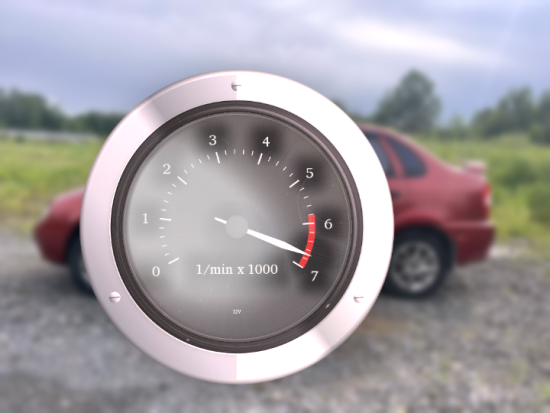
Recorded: 6700 rpm
